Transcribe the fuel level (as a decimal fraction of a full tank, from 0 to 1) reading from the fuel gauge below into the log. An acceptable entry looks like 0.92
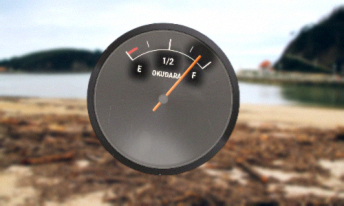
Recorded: 0.875
